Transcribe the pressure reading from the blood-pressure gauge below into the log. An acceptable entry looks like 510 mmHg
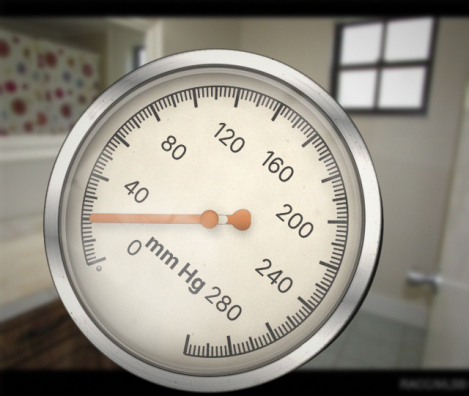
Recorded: 20 mmHg
